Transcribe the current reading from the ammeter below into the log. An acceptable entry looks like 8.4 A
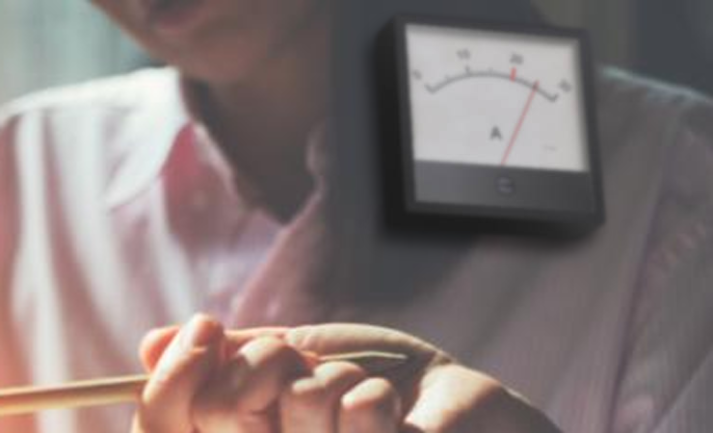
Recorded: 25 A
